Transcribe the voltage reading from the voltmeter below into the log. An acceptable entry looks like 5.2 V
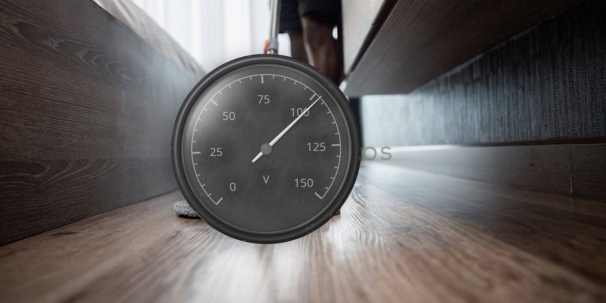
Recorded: 102.5 V
